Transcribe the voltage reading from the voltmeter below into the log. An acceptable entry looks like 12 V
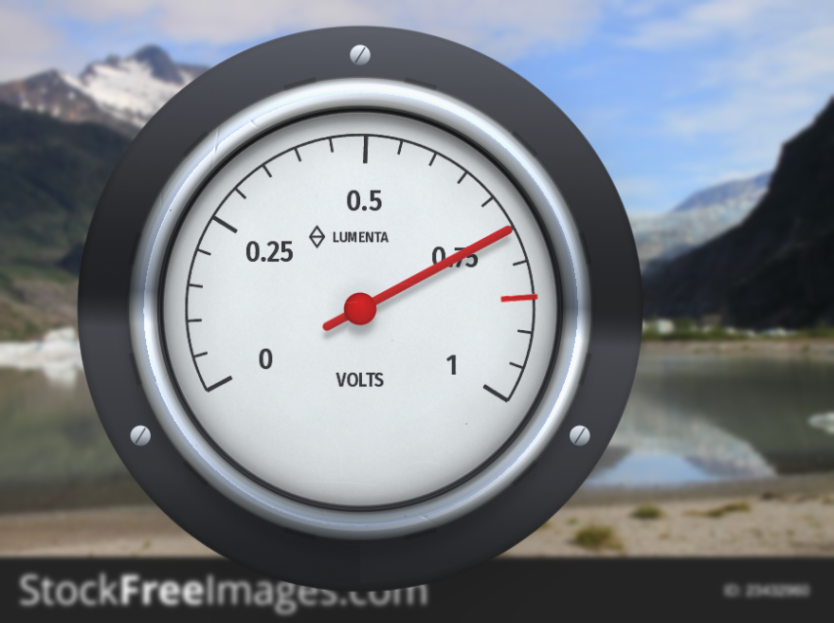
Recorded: 0.75 V
